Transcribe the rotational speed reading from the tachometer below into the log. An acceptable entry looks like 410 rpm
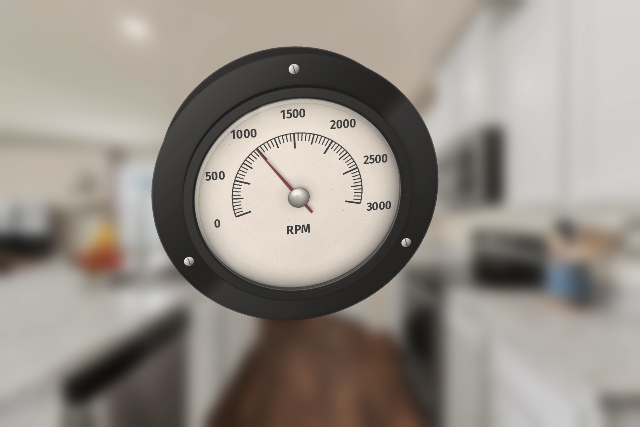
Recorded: 1000 rpm
